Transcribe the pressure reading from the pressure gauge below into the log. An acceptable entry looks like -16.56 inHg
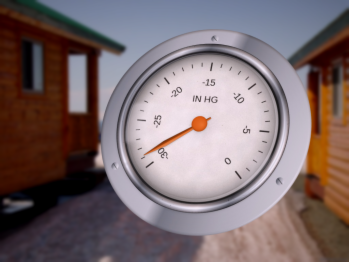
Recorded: -29 inHg
